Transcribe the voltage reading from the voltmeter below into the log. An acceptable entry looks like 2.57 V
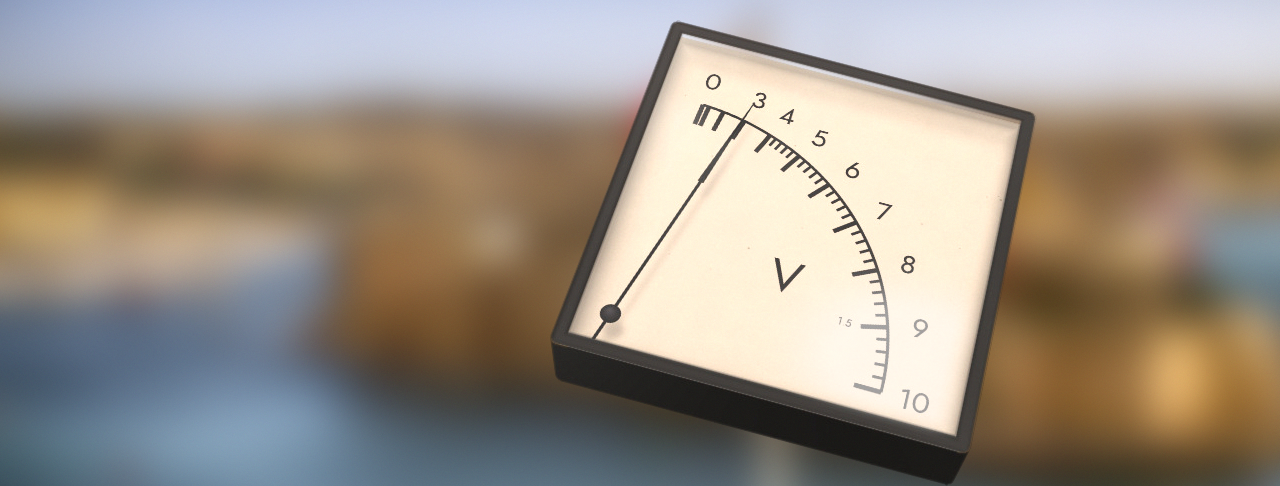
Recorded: 3 V
